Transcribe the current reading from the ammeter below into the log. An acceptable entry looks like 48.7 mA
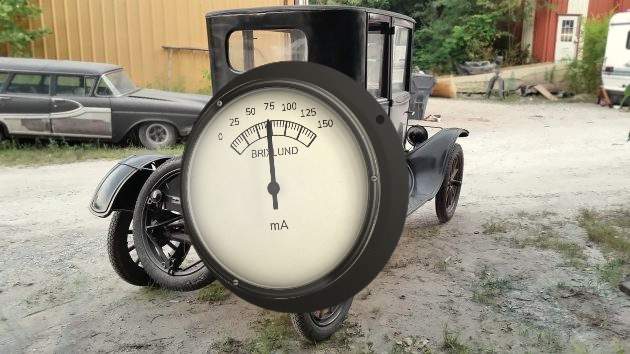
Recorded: 75 mA
